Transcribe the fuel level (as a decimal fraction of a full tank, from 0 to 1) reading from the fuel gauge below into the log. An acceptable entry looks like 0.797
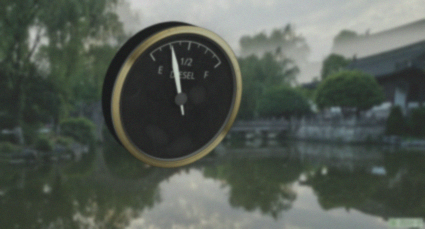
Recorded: 0.25
